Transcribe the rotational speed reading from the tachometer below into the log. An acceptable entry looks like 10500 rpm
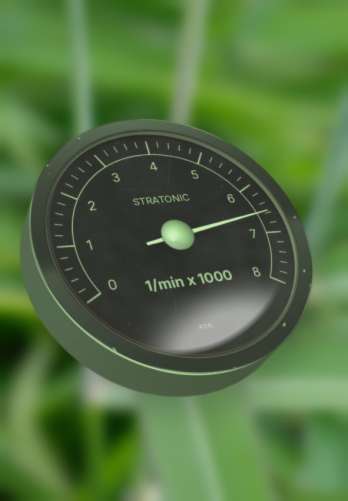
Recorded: 6600 rpm
